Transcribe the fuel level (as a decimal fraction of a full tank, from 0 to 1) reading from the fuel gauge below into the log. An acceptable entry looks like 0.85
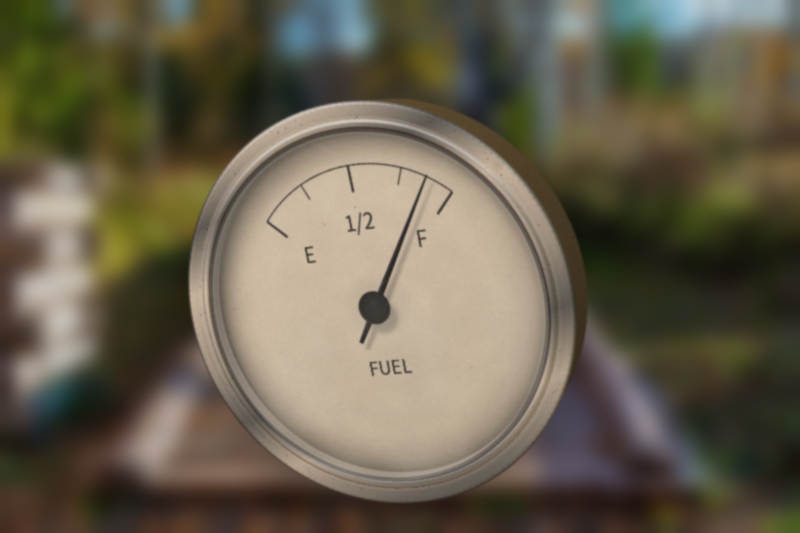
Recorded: 0.875
